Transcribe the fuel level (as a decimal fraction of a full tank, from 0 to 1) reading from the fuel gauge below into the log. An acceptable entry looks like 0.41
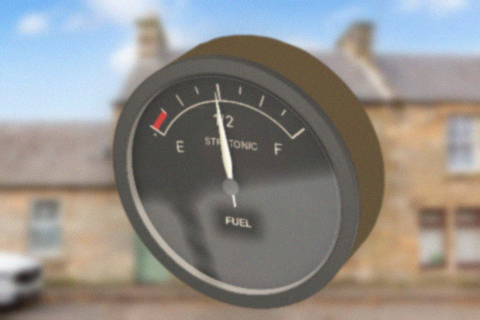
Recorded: 0.5
